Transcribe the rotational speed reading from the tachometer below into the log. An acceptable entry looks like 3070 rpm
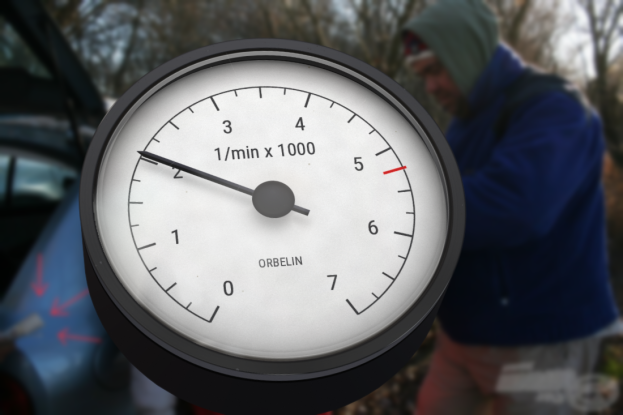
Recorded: 2000 rpm
